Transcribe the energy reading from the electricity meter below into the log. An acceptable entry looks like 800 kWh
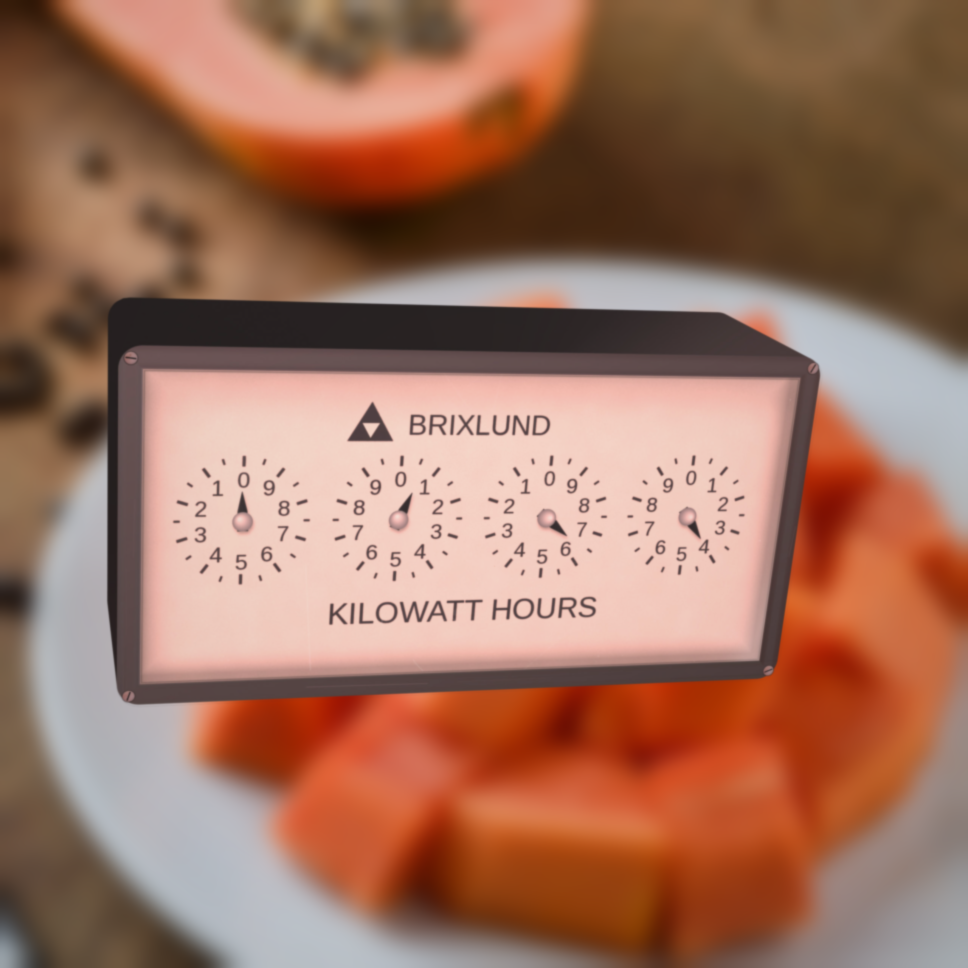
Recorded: 64 kWh
